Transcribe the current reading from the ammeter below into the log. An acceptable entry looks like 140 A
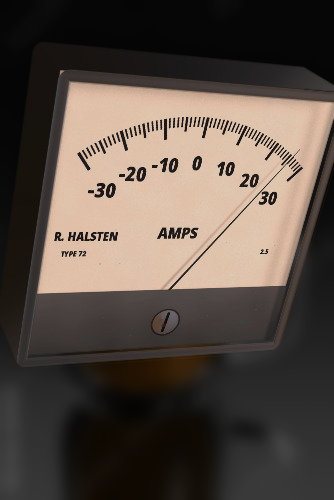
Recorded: 25 A
